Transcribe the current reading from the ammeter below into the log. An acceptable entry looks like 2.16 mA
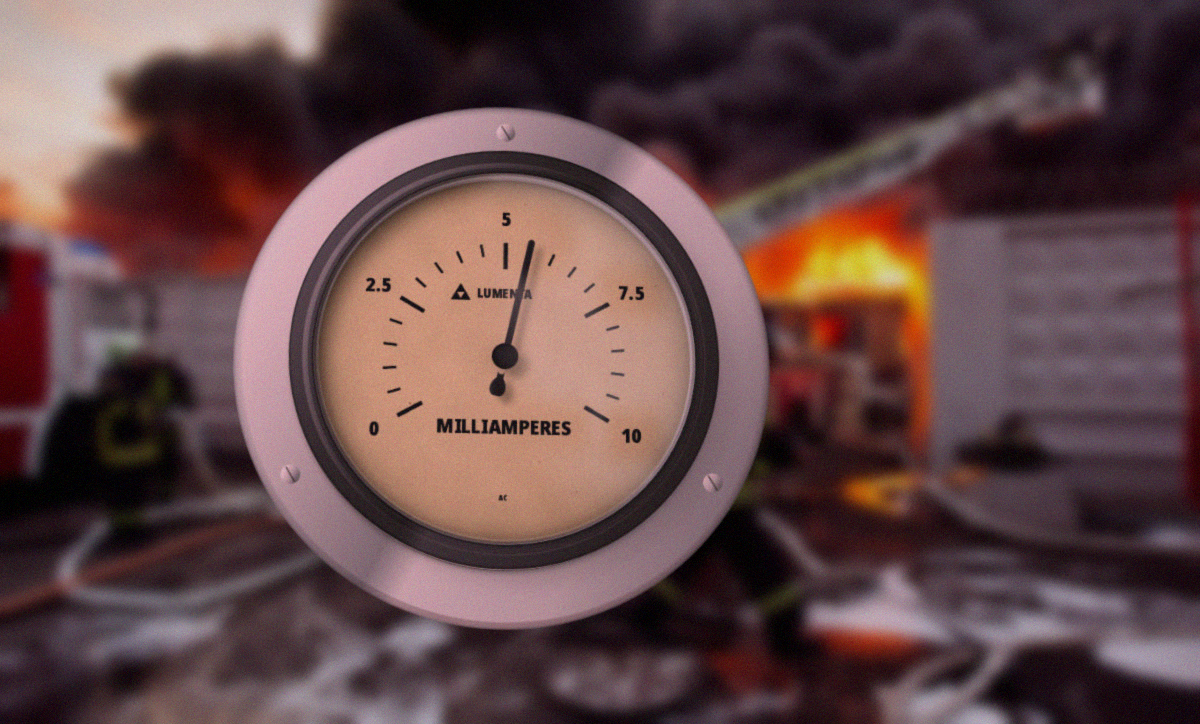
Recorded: 5.5 mA
